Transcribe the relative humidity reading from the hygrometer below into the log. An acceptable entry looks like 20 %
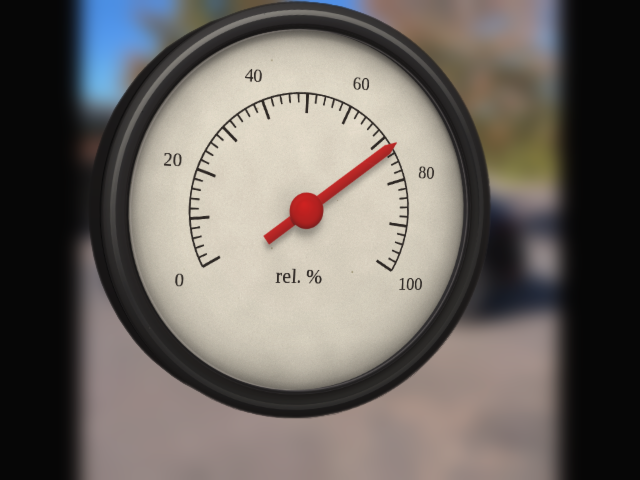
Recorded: 72 %
